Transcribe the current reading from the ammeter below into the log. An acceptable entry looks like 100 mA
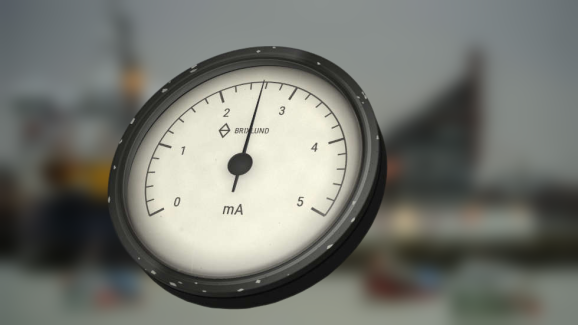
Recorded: 2.6 mA
